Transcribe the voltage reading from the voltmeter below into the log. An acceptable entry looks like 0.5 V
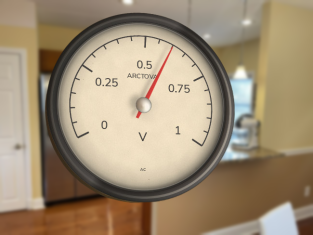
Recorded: 0.6 V
